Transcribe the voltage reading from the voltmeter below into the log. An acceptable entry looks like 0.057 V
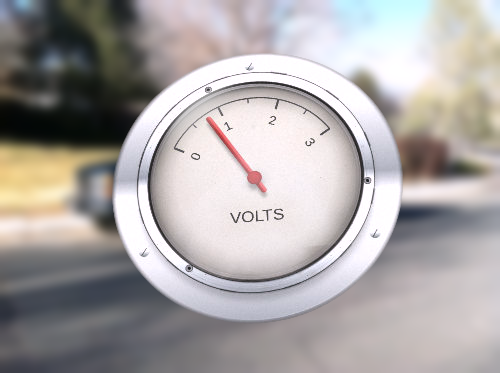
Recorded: 0.75 V
